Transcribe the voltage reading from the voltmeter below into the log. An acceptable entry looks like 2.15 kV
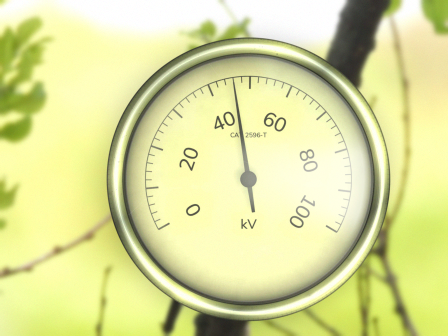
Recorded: 46 kV
